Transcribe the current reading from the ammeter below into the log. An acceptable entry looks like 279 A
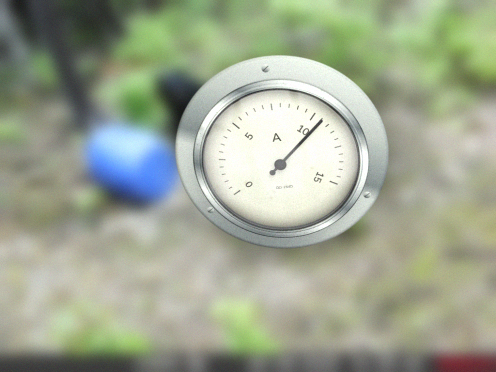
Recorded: 10.5 A
